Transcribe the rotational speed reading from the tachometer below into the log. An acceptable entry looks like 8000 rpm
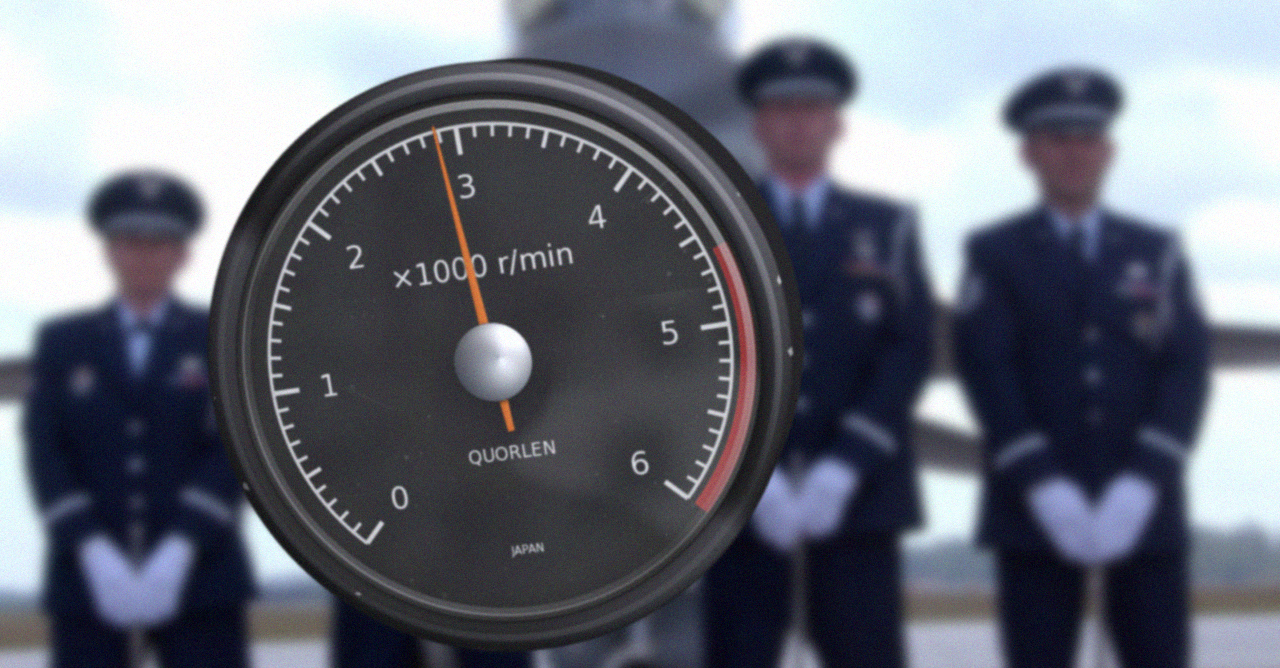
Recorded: 2900 rpm
